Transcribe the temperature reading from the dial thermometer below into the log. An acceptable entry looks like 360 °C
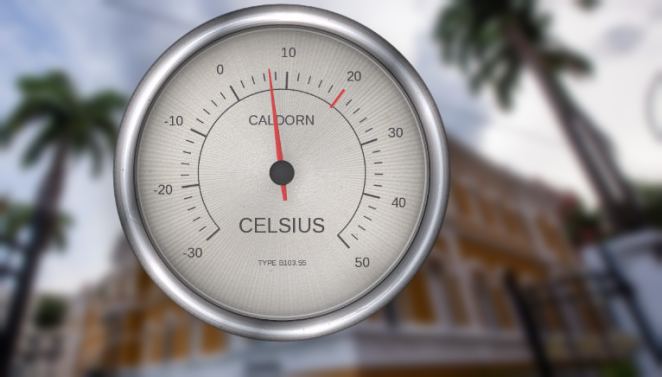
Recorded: 7 °C
